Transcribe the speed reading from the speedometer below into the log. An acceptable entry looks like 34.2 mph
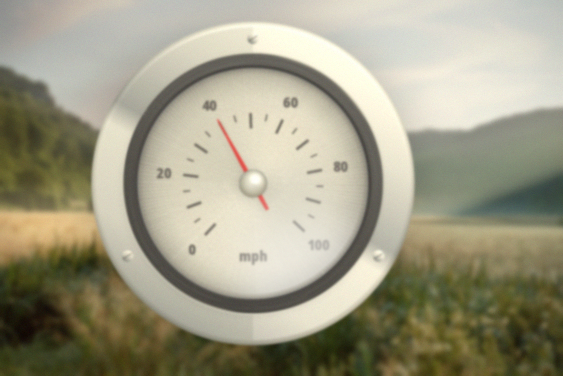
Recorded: 40 mph
